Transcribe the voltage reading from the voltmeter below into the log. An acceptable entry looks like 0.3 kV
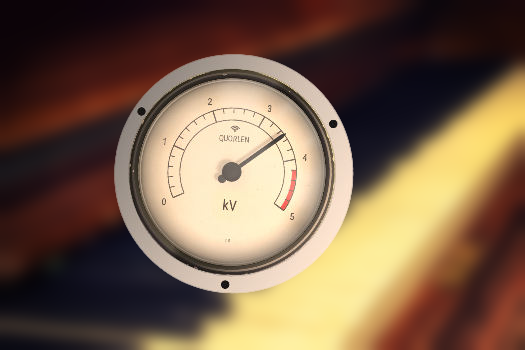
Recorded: 3.5 kV
